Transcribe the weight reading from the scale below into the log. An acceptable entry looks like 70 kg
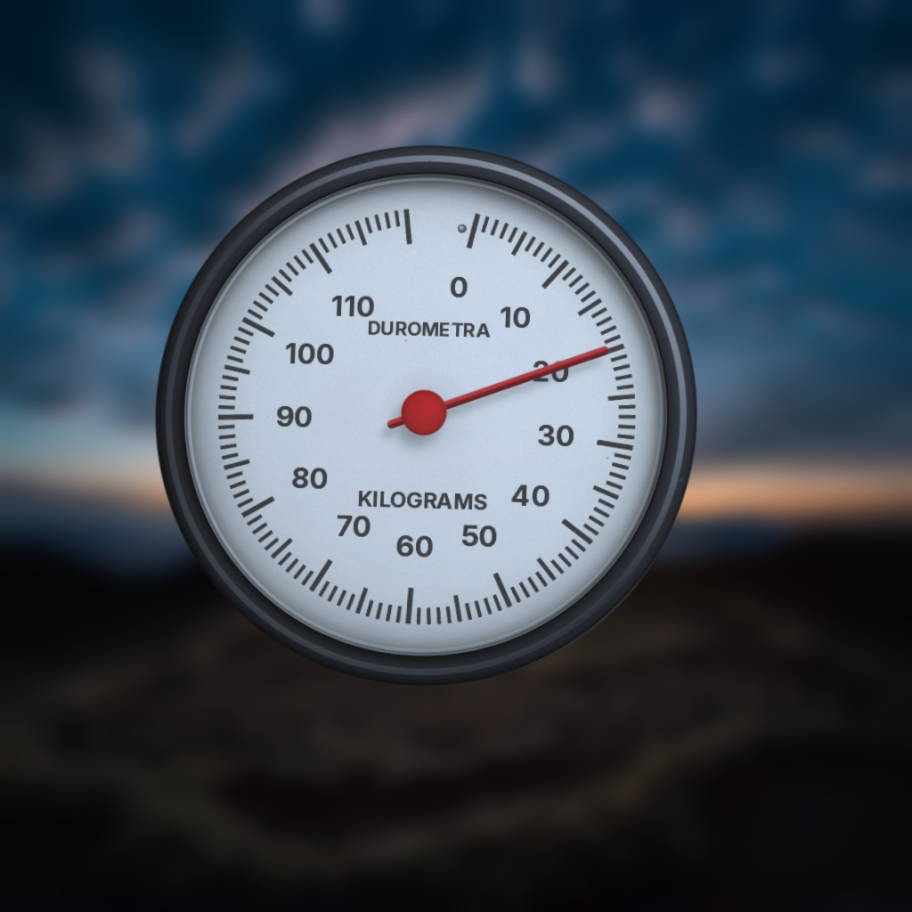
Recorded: 20 kg
